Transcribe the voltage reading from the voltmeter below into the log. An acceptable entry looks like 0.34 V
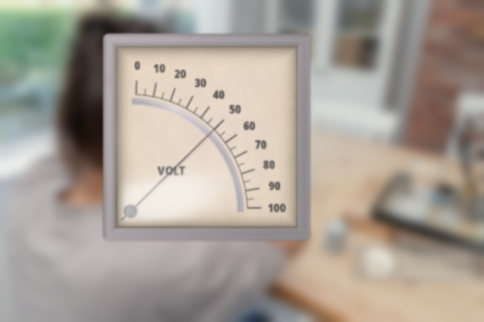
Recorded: 50 V
